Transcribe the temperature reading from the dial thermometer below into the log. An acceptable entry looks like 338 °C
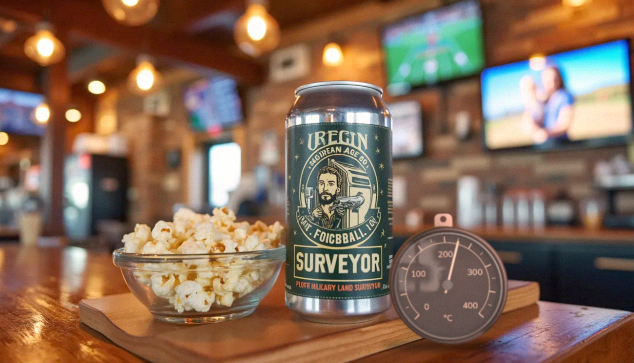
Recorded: 225 °C
